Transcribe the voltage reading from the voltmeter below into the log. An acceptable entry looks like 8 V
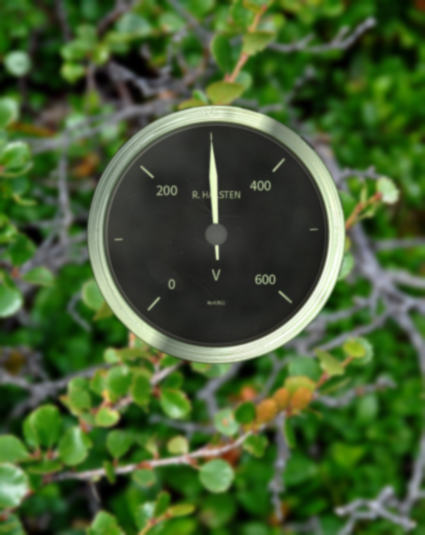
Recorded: 300 V
